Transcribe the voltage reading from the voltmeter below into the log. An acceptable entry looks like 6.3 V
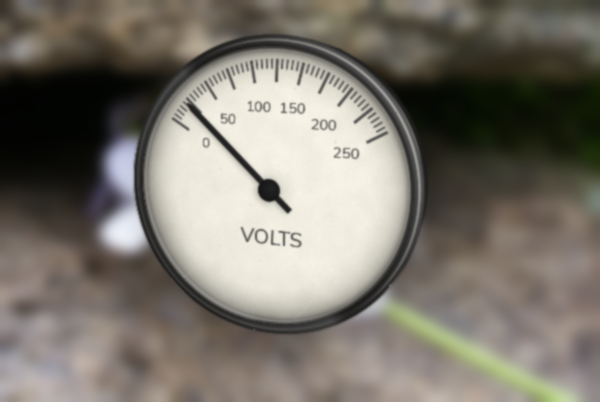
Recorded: 25 V
